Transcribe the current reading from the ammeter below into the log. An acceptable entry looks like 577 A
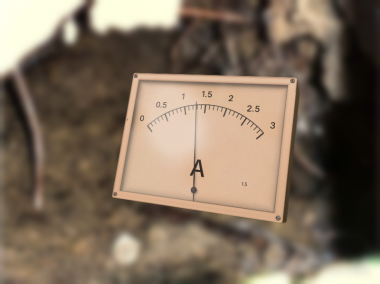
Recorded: 1.3 A
